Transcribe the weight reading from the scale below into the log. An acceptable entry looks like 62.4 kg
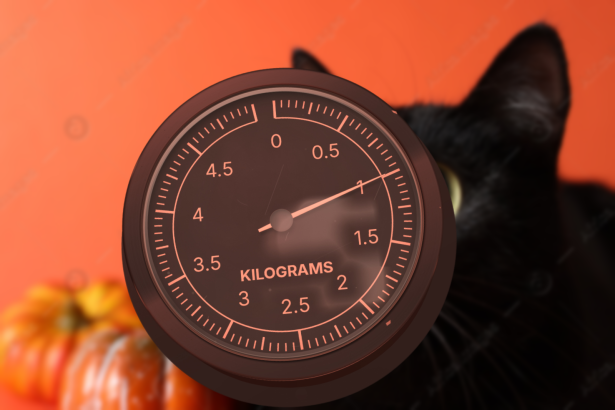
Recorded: 1 kg
